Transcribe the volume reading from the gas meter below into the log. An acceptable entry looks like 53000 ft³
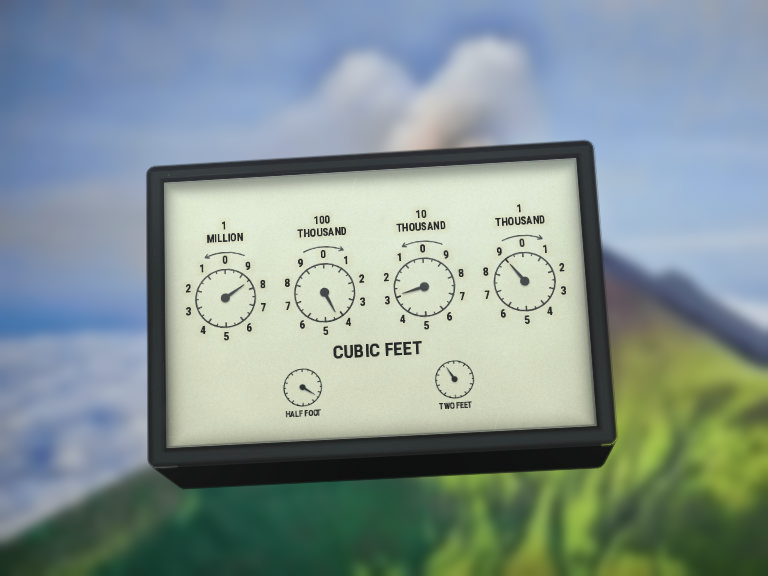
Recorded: 842900 ft³
